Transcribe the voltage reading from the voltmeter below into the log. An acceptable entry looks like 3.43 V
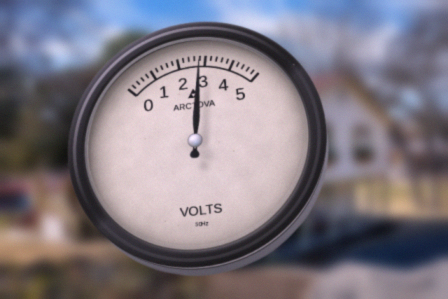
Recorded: 2.8 V
